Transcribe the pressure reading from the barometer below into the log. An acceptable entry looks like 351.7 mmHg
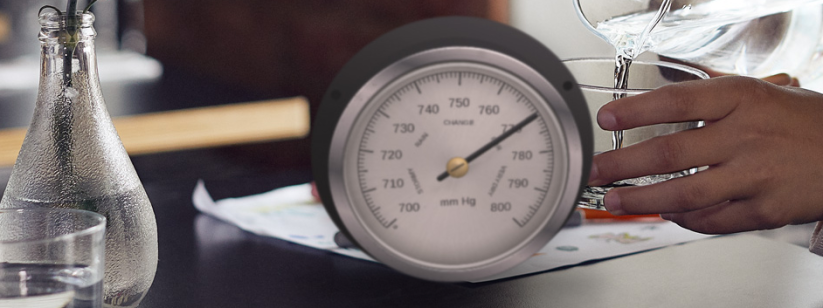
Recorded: 770 mmHg
